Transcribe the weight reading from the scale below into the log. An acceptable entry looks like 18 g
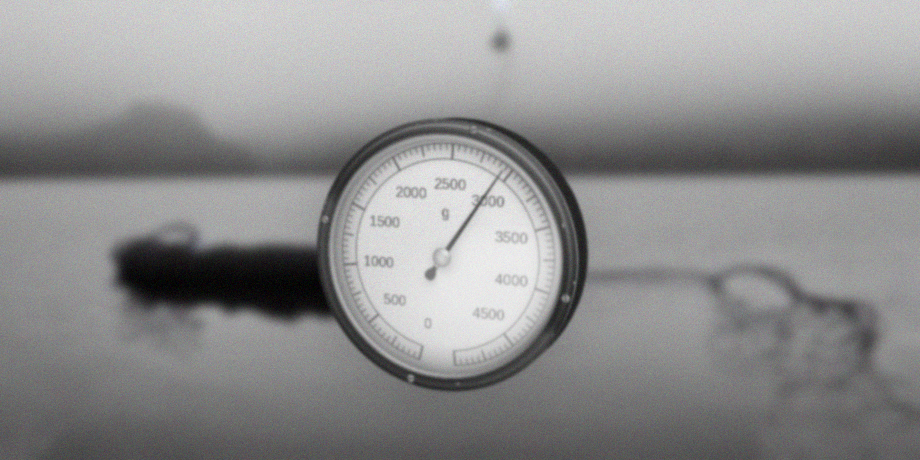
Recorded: 2950 g
